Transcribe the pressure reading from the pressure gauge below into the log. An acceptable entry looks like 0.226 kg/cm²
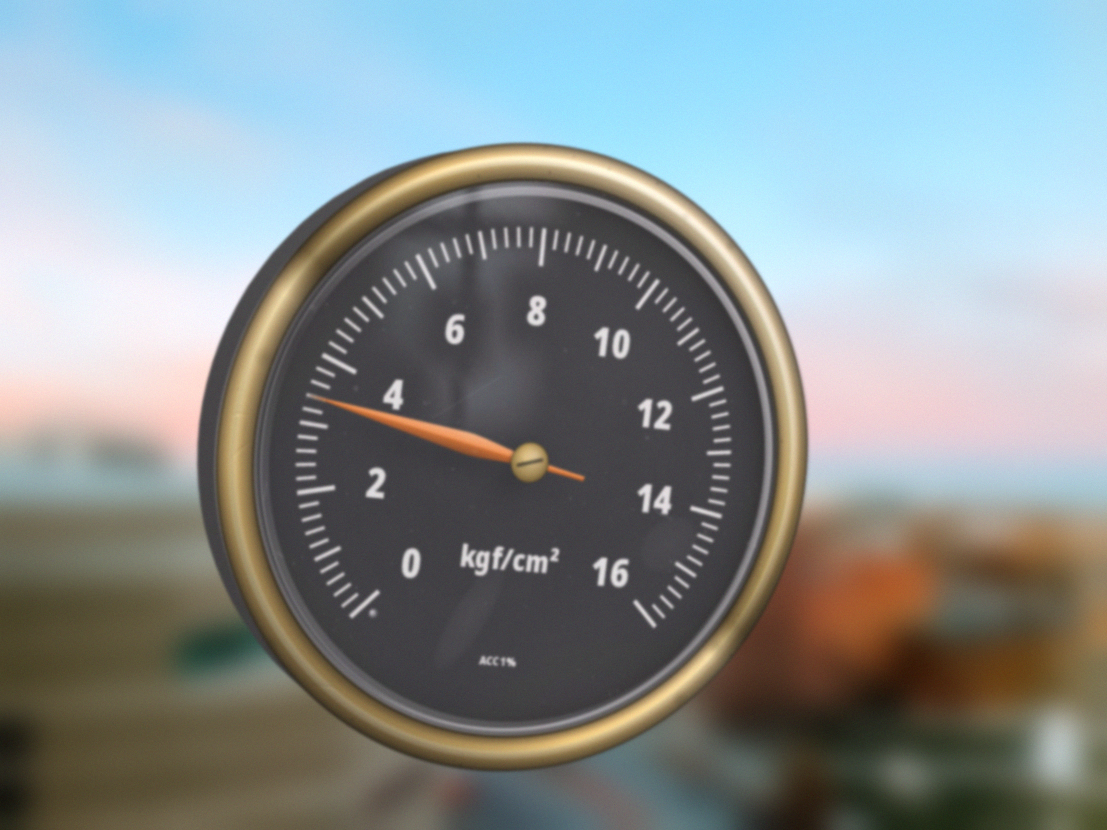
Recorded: 3.4 kg/cm²
